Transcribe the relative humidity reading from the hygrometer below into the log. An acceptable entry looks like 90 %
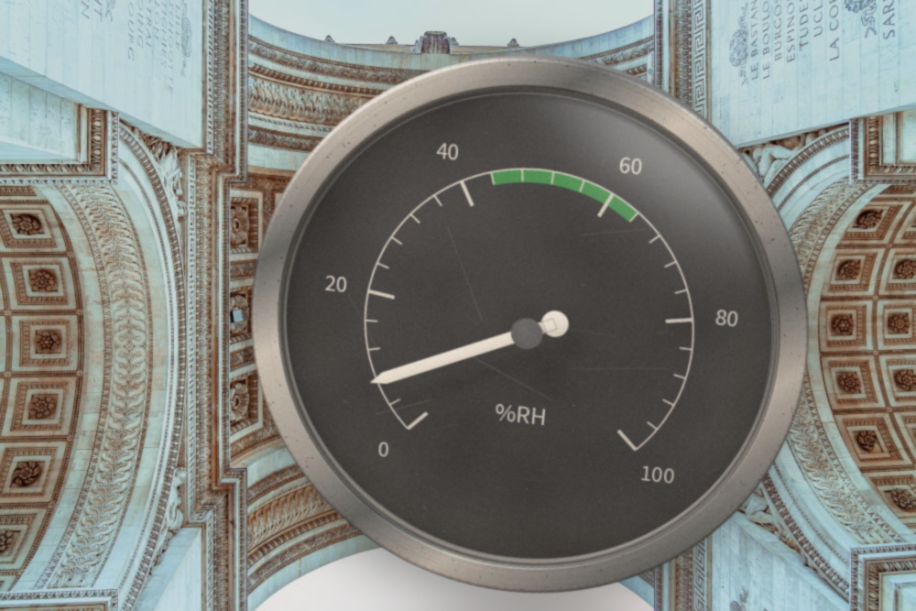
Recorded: 8 %
